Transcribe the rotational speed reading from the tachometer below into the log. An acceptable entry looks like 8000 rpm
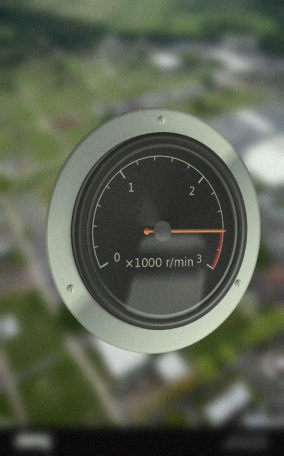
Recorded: 2600 rpm
